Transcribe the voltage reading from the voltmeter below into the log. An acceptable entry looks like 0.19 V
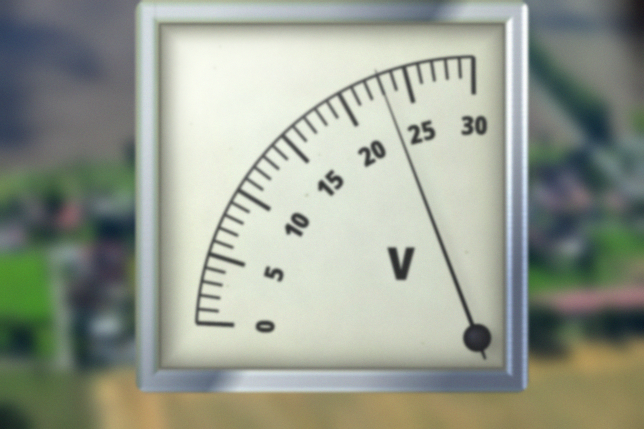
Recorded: 23 V
